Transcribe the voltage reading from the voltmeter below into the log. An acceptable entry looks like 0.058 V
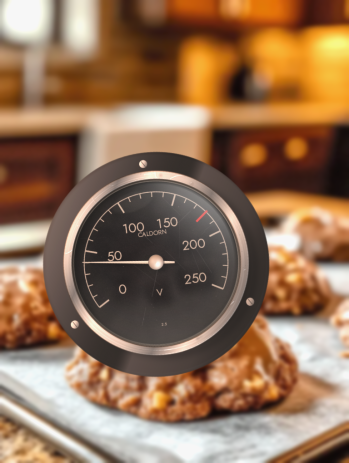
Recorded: 40 V
